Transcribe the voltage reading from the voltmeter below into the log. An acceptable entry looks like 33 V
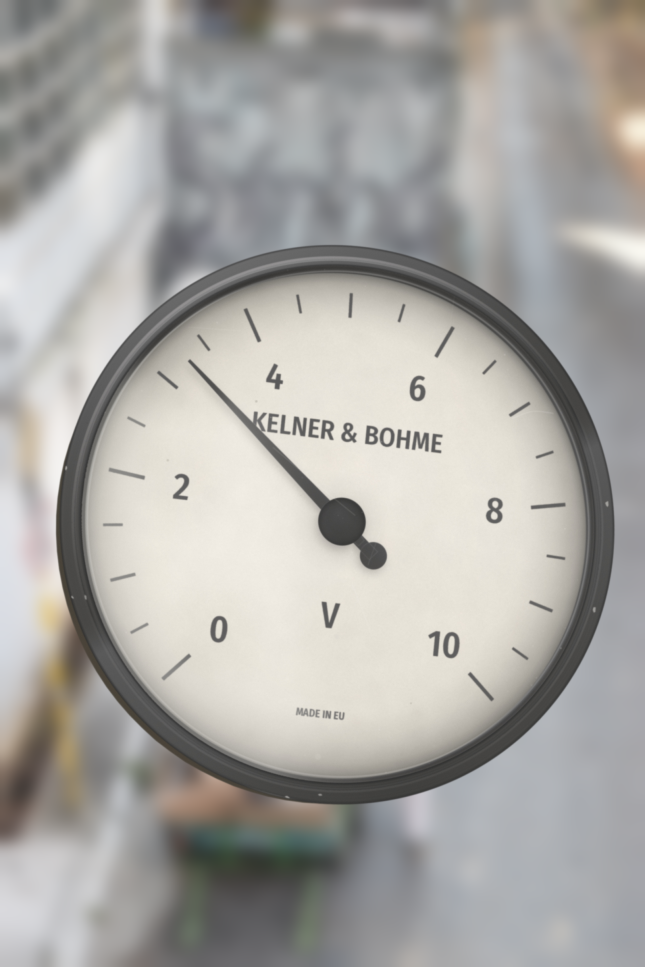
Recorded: 3.25 V
